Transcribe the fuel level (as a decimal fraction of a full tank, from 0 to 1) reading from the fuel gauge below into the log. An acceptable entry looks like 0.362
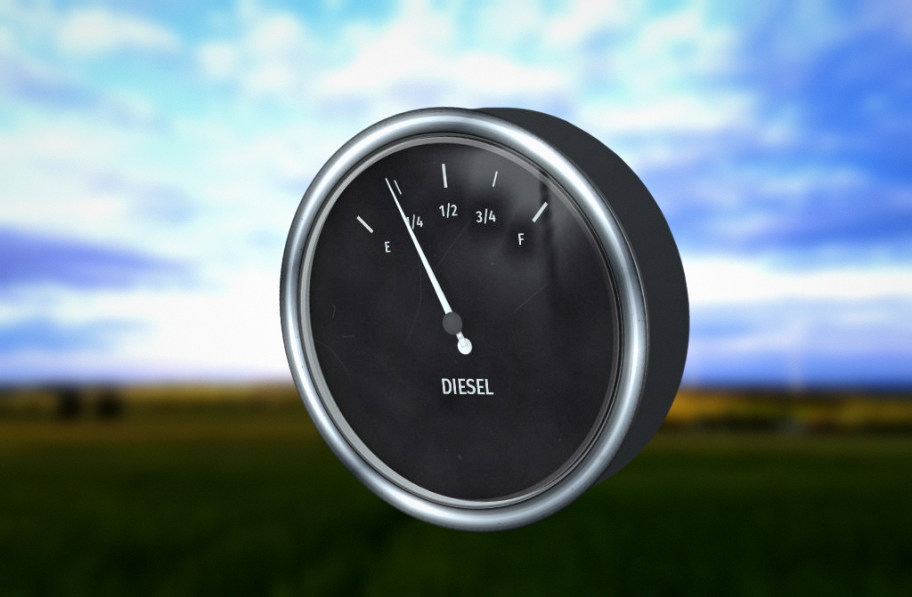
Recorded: 0.25
